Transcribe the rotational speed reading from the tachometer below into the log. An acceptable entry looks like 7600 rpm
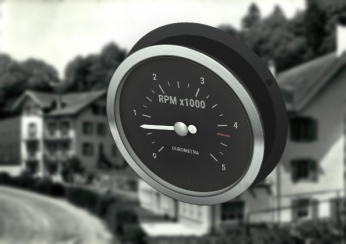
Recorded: 750 rpm
